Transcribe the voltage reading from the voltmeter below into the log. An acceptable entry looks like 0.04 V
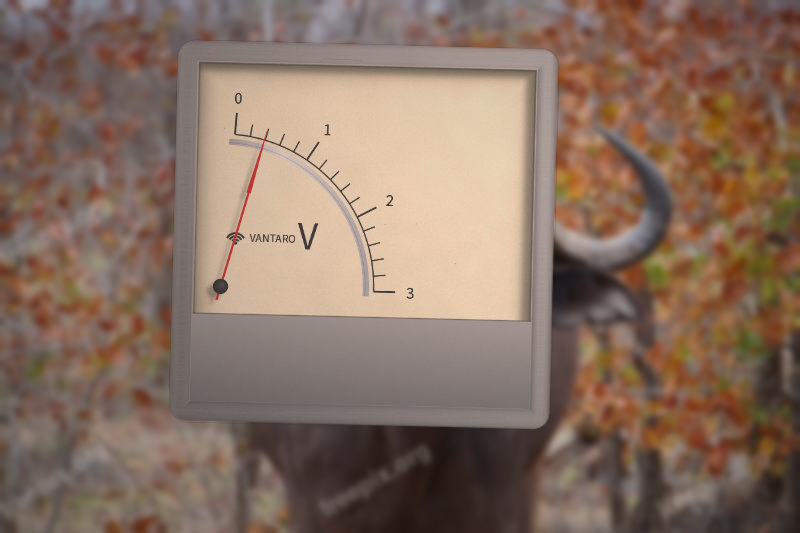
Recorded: 0.4 V
